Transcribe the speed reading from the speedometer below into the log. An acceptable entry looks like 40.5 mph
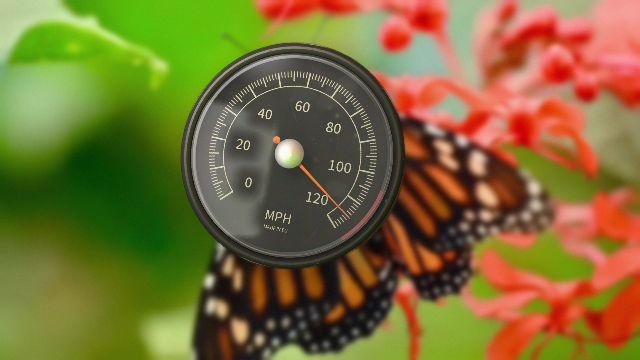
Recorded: 115 mph
